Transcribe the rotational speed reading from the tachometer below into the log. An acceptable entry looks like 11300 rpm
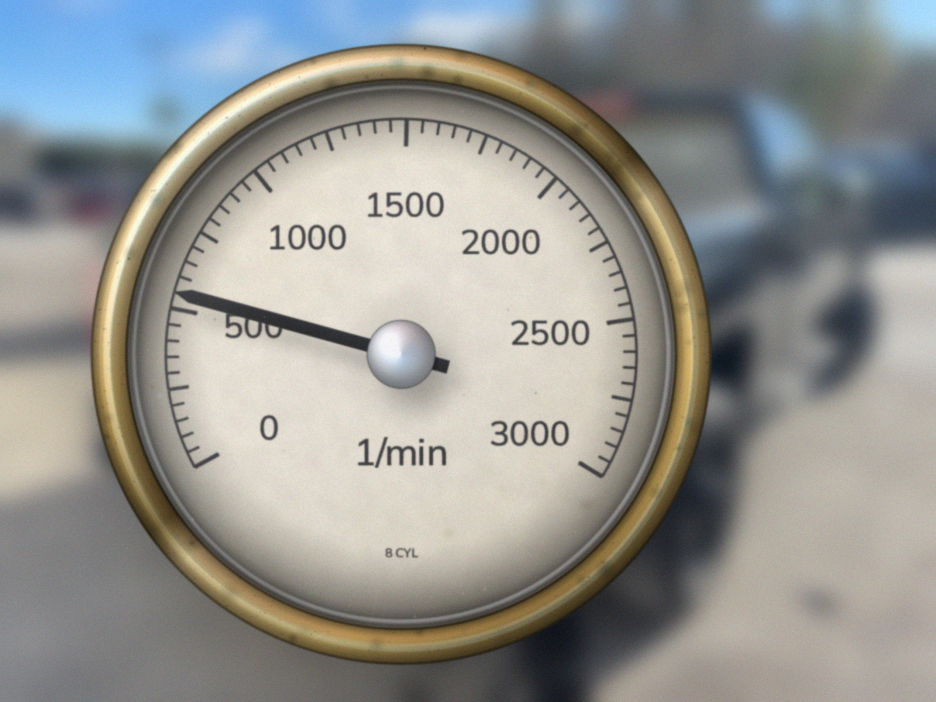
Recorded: 550 rpm
